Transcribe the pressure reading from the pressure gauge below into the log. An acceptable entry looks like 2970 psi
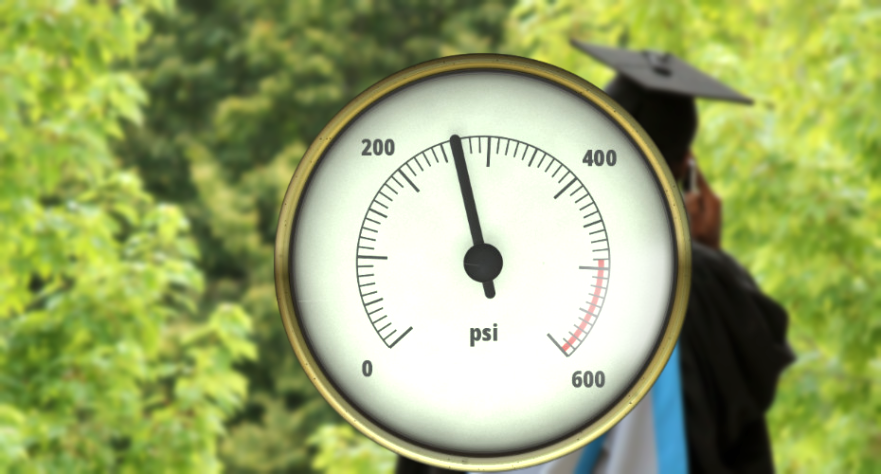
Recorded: 265 psi
